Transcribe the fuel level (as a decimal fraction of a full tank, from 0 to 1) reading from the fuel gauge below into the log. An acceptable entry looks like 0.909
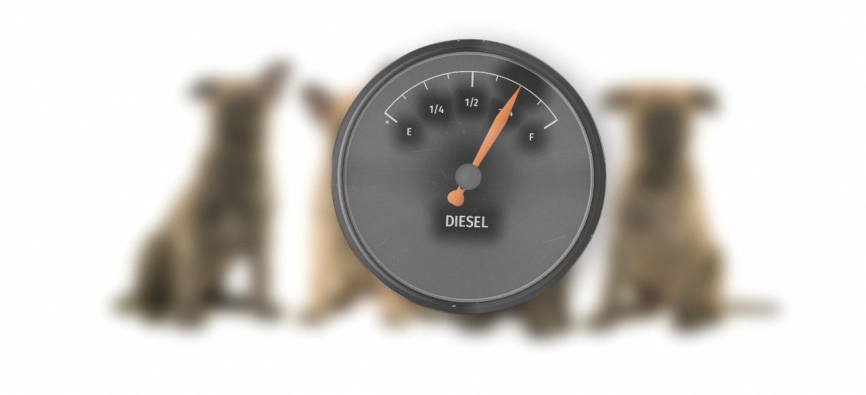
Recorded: 0.75
